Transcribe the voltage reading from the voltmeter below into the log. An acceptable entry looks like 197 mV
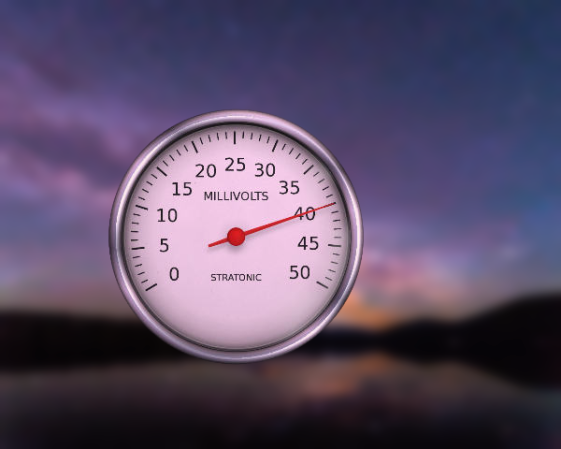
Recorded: 40 mV
